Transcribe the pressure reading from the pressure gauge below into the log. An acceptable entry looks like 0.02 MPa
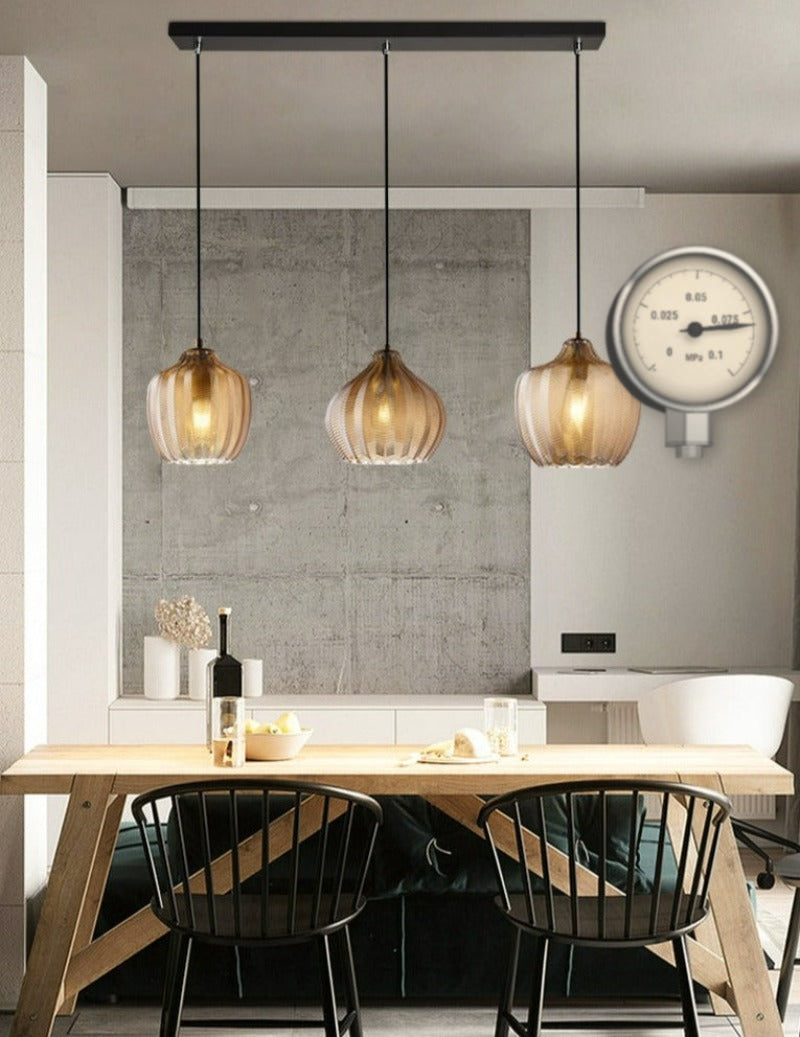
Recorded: 0.08 MPa
